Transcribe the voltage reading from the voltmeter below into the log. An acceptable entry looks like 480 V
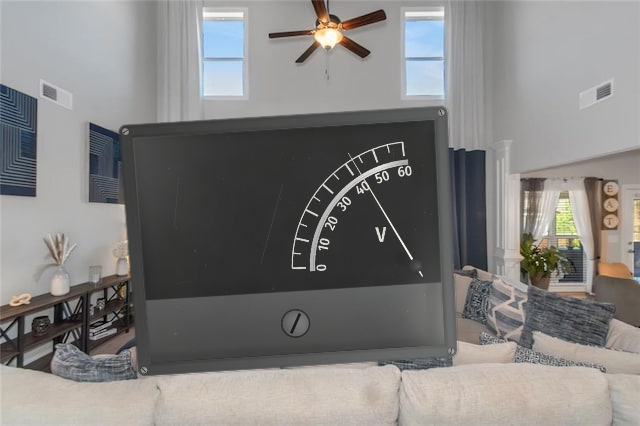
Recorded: 42.5 V
